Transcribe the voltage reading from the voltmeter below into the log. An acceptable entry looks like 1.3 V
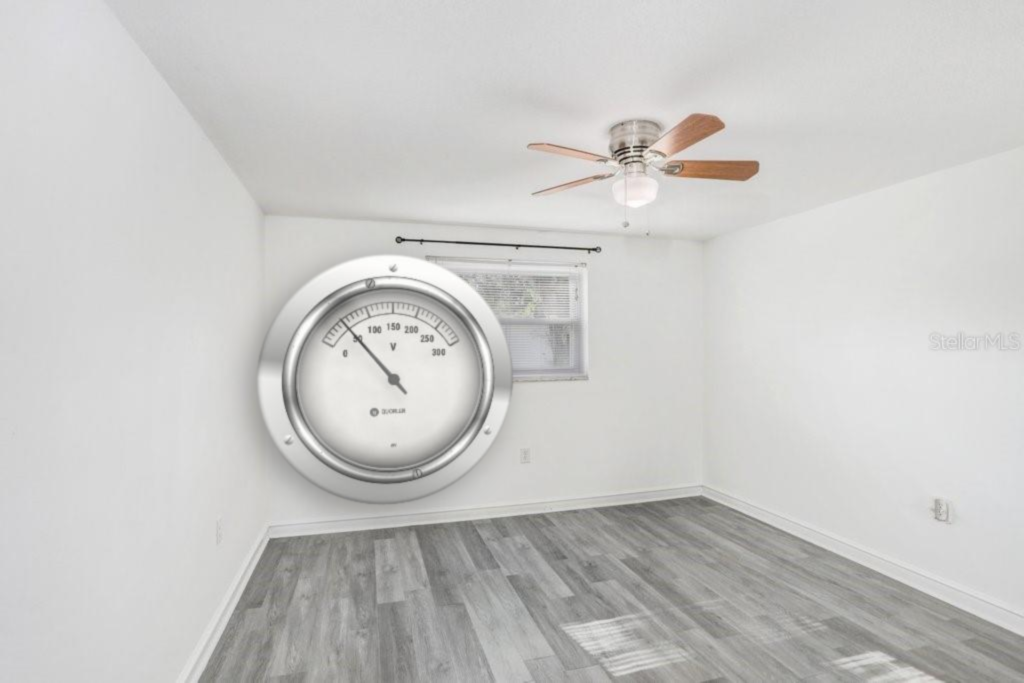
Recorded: 50 V
